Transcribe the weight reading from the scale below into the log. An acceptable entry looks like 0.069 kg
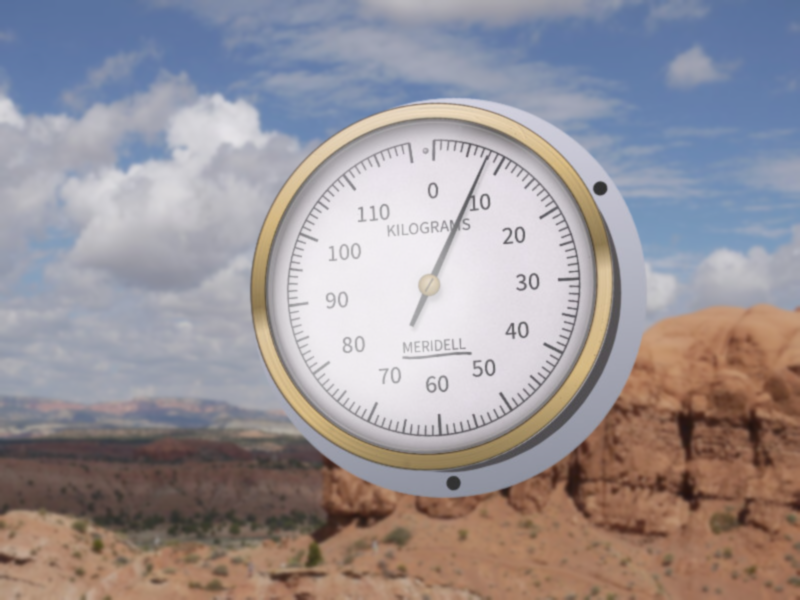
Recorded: 8 kg
